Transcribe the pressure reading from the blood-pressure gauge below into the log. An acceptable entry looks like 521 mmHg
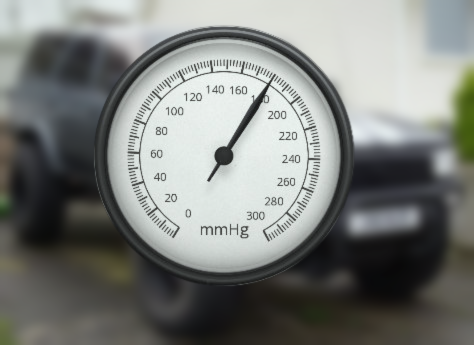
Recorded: 180 mmHg
